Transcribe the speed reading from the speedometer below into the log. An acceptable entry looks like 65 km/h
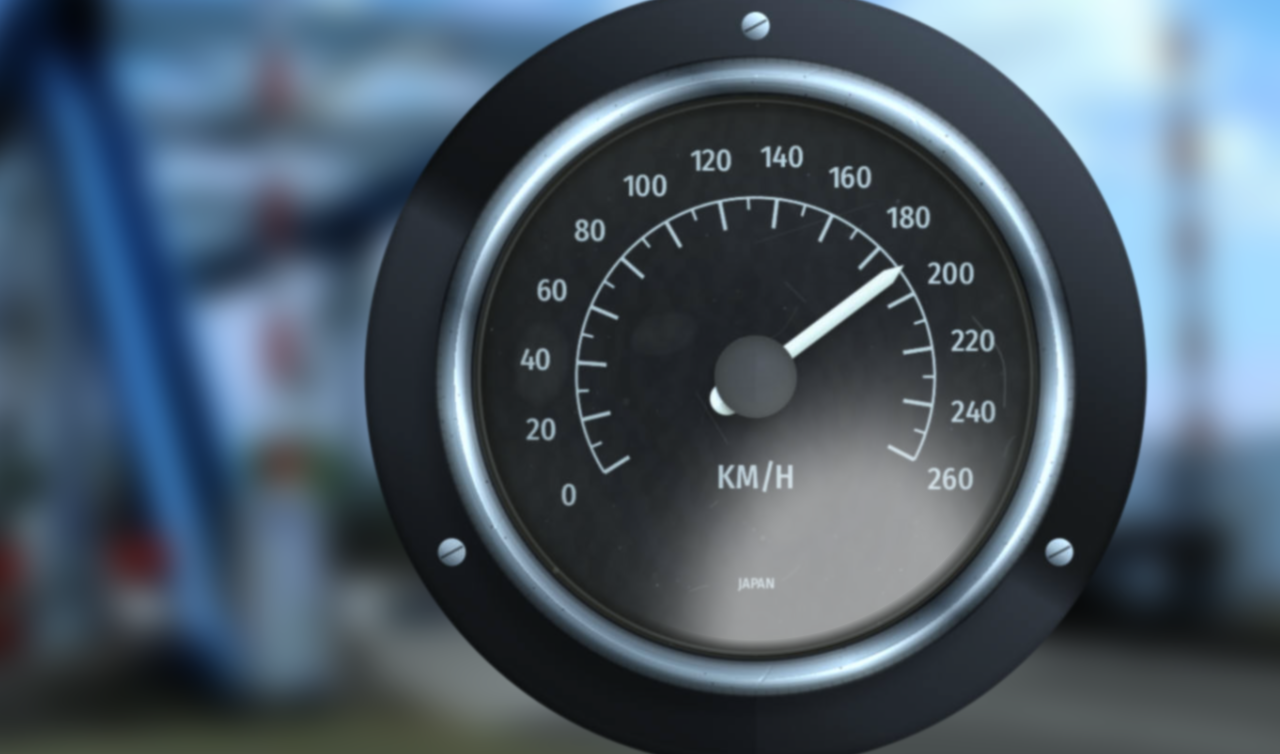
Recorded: 190 km/h
